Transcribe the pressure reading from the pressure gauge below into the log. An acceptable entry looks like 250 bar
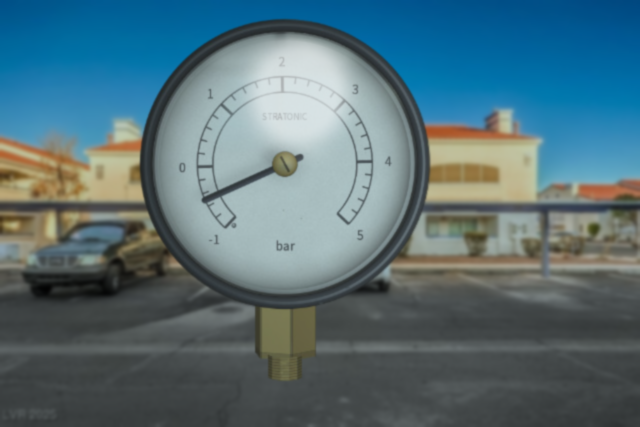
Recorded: -0.5 bar
